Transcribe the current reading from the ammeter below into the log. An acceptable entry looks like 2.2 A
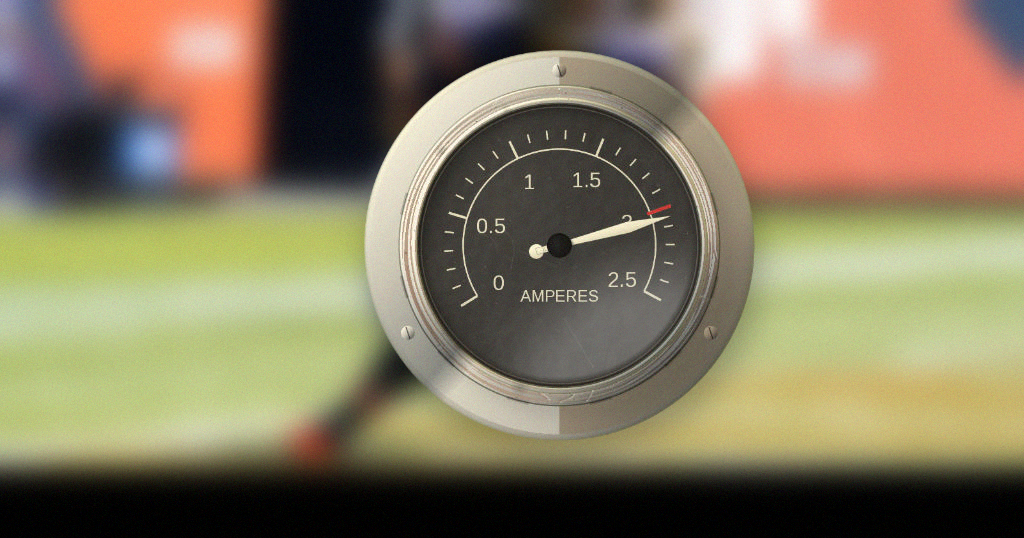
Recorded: 2.05 A
